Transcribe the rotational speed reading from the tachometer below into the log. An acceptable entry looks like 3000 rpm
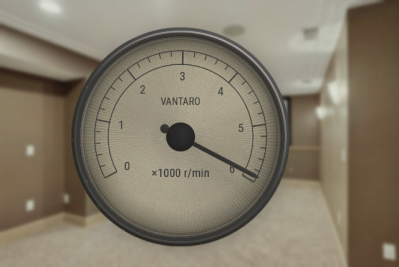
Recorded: 5900 rpm
